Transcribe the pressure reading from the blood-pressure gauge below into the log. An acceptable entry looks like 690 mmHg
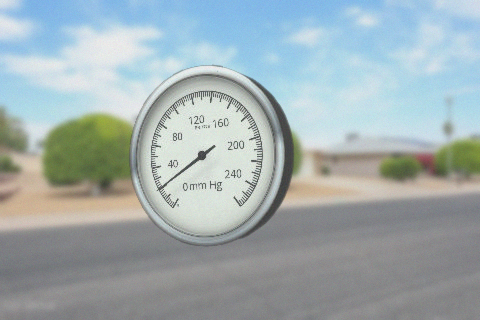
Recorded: 20 mmHg
